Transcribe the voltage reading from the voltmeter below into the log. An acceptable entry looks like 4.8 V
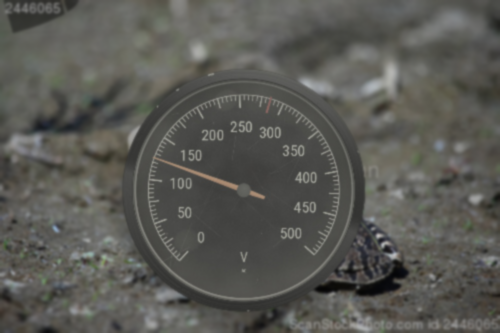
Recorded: 125 V
